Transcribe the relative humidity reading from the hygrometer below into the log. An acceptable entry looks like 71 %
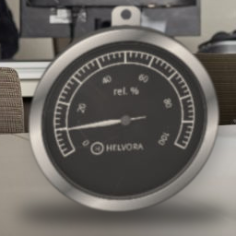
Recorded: 10 %
